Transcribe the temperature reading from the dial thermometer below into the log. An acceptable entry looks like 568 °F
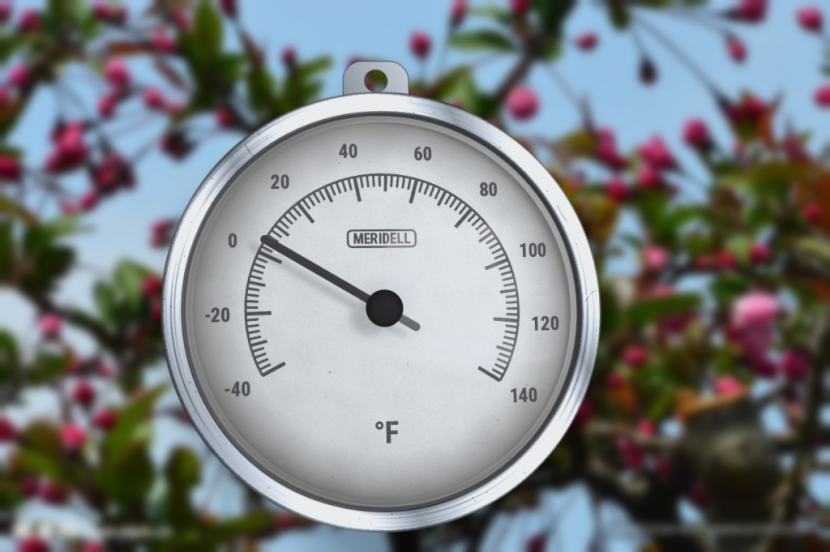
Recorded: 4 °F
